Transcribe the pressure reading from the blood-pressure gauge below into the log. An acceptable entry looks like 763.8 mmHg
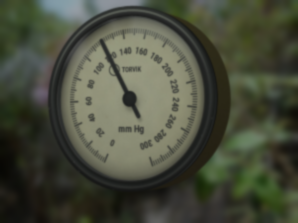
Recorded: 120 mmHg
